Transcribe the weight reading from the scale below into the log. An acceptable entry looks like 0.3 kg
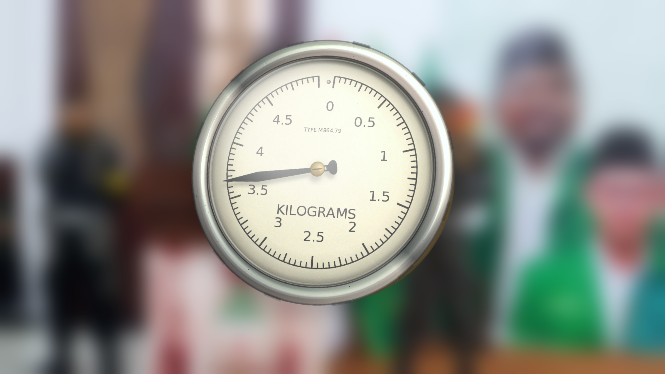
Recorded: 3.65 kg
